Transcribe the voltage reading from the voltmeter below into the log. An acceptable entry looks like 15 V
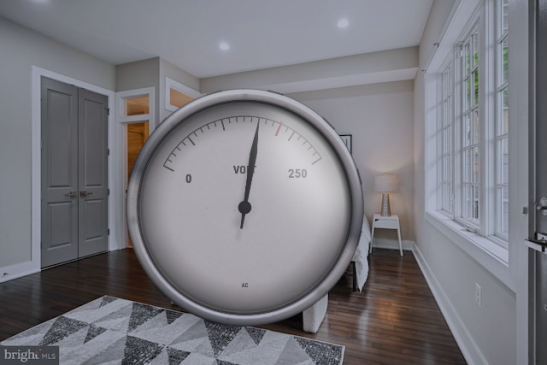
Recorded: 150 V
